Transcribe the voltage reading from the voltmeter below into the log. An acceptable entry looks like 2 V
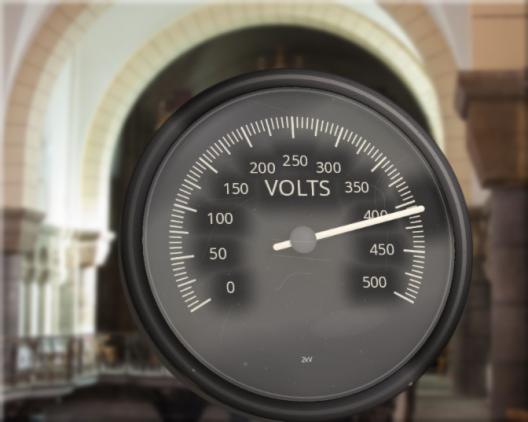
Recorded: 410 V
